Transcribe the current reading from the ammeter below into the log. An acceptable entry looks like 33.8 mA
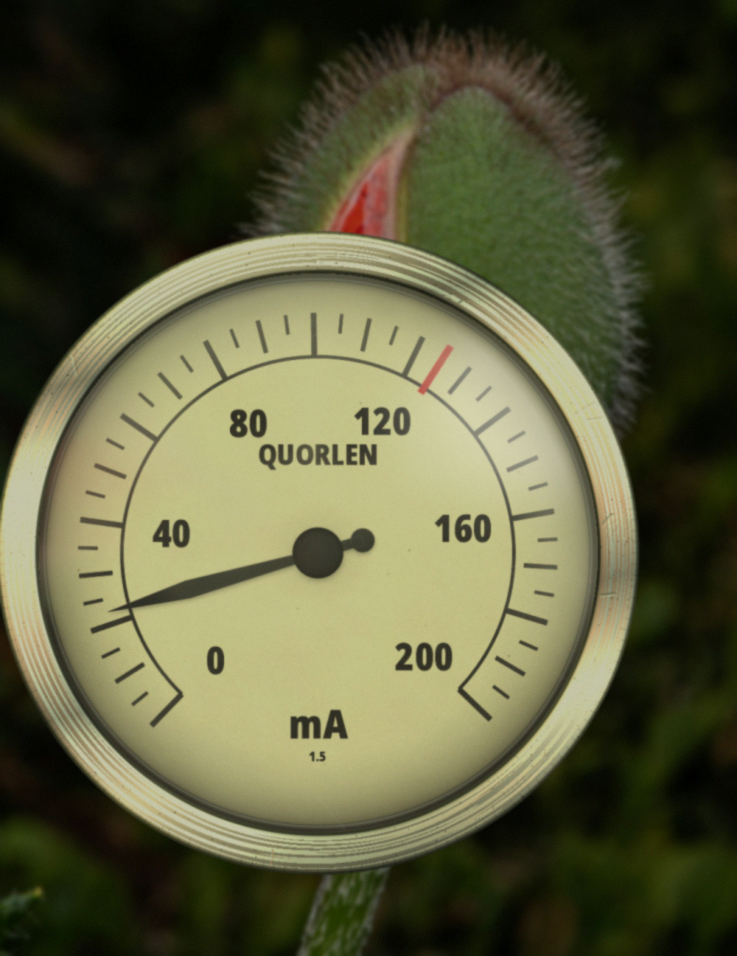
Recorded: 22.5 mA
